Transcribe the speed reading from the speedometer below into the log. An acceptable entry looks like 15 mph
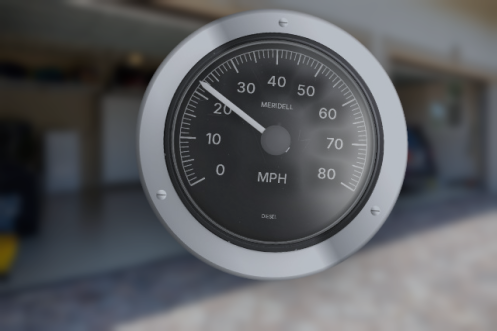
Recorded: 22 mph
